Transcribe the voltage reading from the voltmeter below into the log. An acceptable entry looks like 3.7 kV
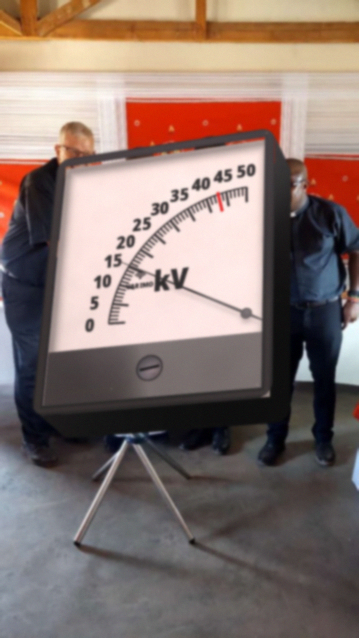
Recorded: 15 kV
